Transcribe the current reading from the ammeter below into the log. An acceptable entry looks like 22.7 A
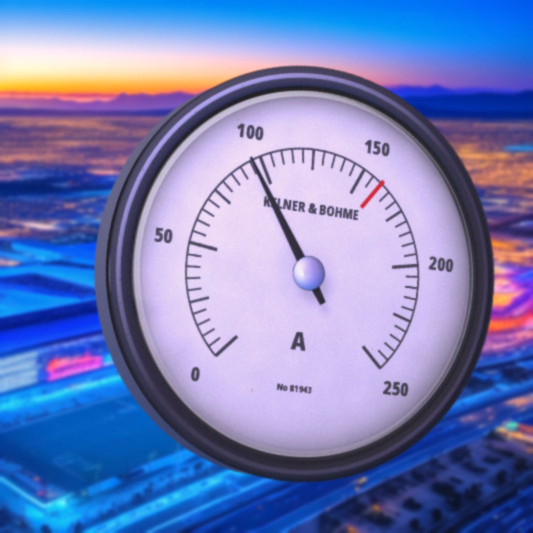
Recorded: 95 A
